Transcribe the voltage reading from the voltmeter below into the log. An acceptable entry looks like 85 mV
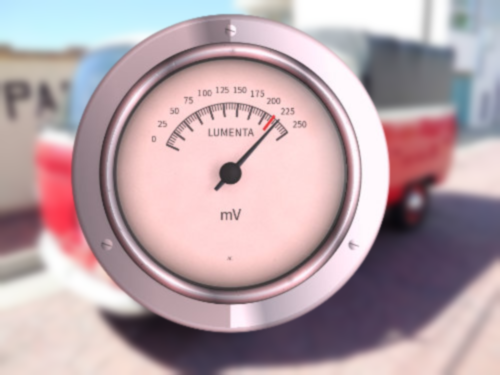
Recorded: 225 mV
